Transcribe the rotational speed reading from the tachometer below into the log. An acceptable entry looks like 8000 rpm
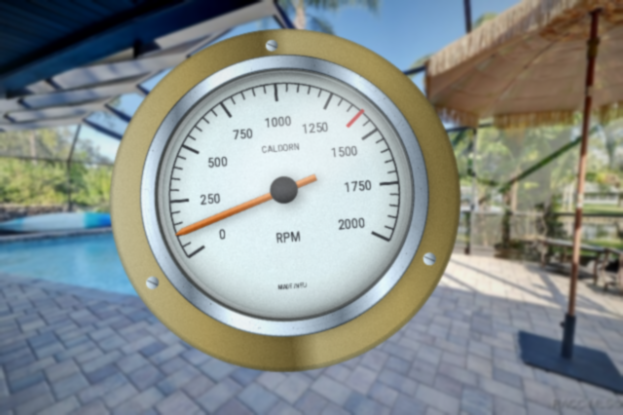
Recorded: 100 rpm
